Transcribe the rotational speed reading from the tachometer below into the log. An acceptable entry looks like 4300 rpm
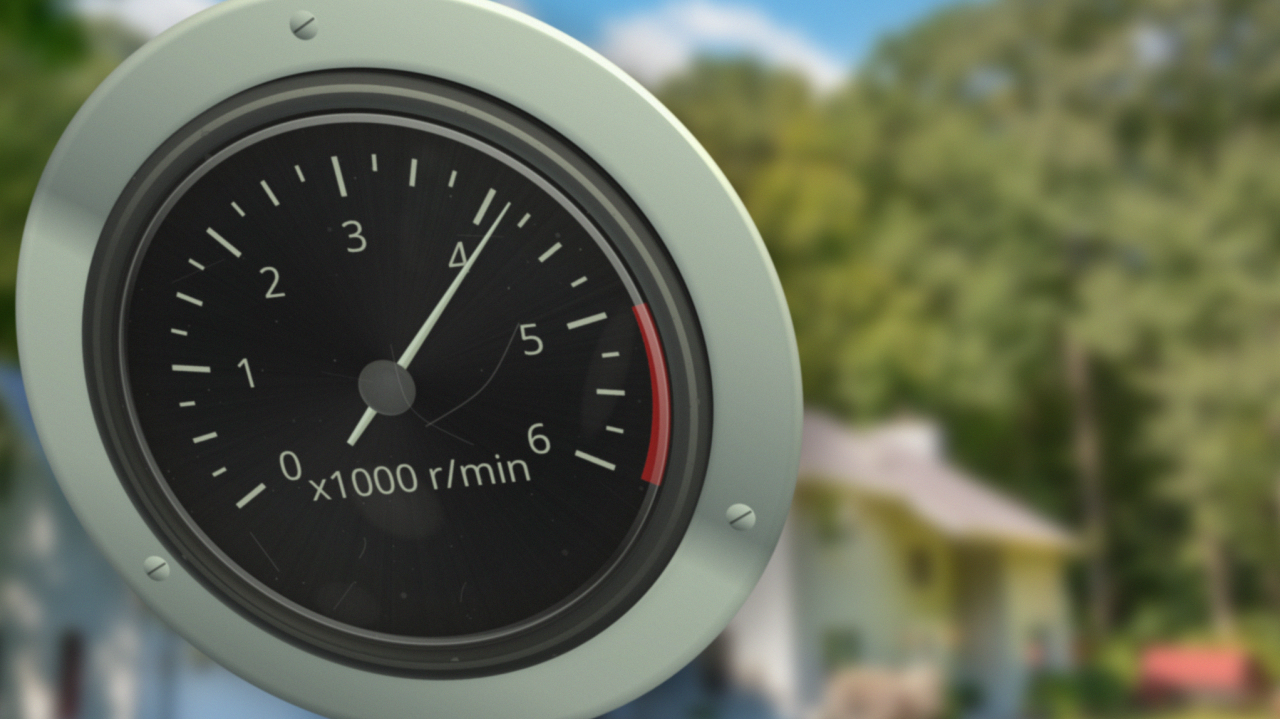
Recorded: 4125 rpm
